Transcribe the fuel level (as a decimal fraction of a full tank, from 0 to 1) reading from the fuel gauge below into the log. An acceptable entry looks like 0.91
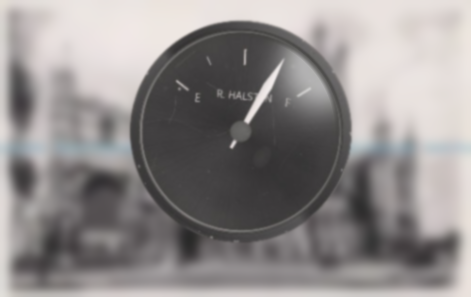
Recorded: 0.75
